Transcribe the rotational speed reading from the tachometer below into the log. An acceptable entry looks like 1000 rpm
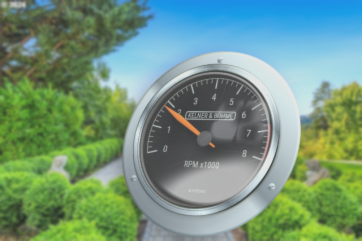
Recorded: 1800 rpm
